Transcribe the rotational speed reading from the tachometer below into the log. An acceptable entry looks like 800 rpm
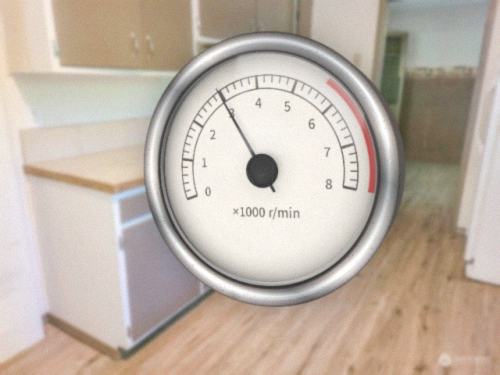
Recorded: 3000 rpm
